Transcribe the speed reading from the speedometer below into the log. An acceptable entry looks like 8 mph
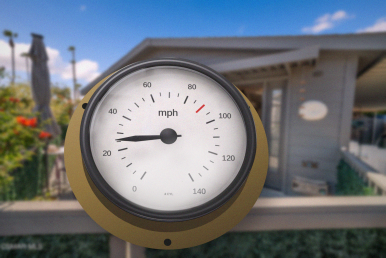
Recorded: 25 mph
